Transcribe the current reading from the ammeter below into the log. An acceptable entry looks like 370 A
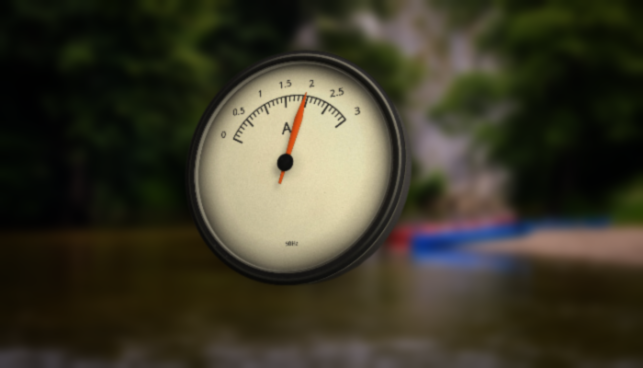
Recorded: 2 A
